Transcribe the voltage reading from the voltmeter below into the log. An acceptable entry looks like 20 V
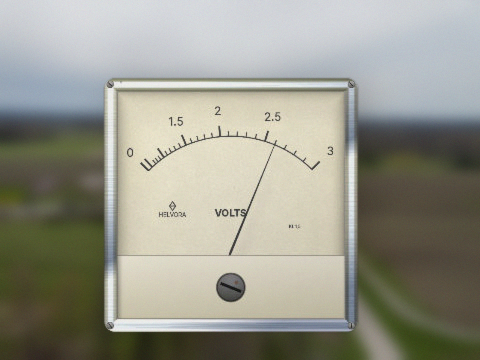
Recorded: 2.6 V
